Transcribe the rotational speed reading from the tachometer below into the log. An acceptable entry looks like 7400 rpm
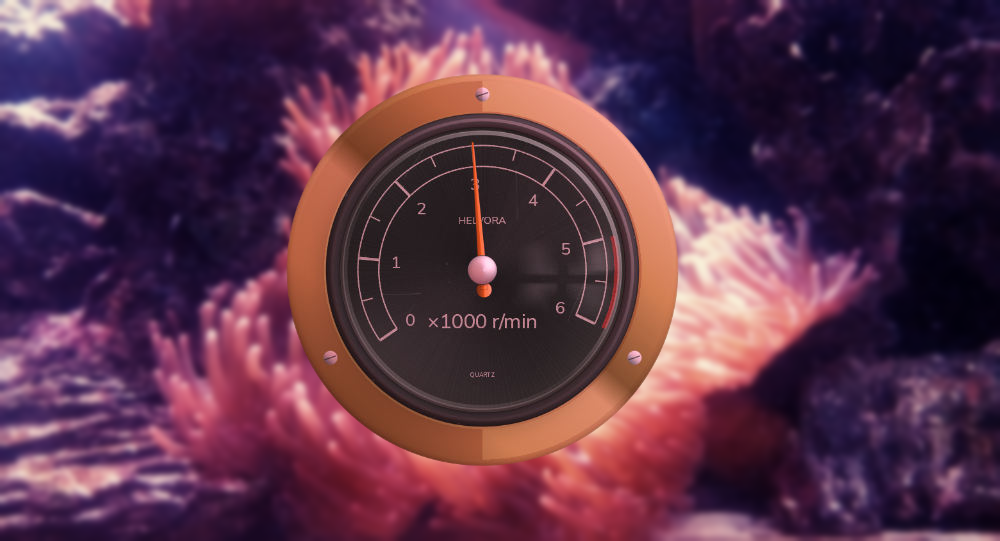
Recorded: 3000 rpm
